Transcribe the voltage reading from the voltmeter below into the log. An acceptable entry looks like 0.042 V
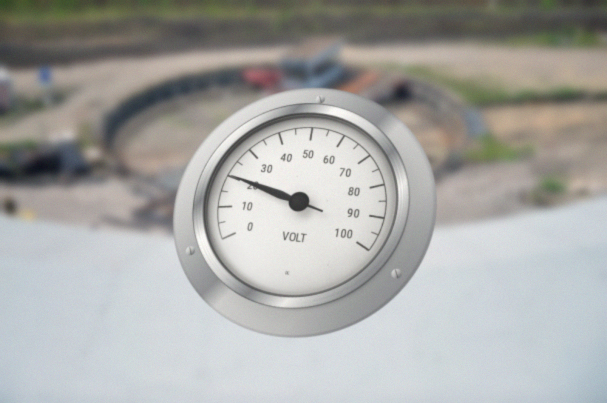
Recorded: 20 V
